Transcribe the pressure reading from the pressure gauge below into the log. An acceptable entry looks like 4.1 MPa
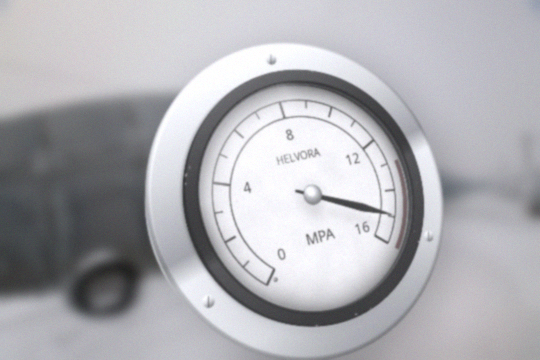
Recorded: 15 MPa
